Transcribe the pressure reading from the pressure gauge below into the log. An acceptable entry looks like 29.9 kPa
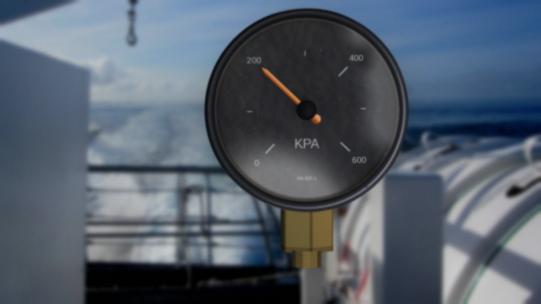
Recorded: 200 kPa
